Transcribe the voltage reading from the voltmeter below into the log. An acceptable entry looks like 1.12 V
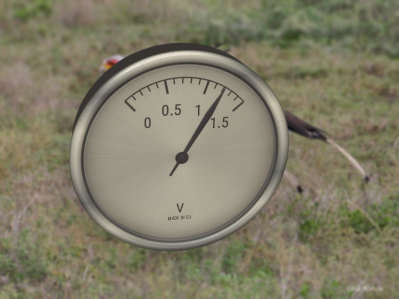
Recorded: 1.2 V
